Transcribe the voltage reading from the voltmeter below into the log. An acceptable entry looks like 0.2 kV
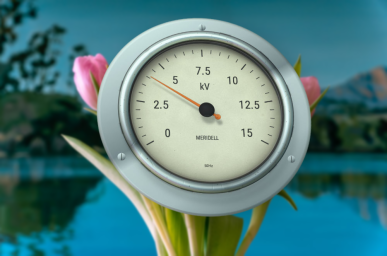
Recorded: 4 kV
